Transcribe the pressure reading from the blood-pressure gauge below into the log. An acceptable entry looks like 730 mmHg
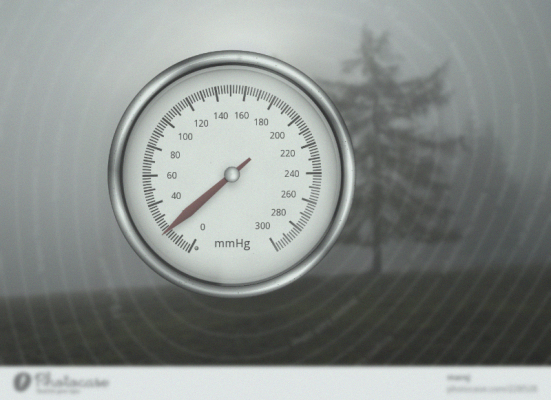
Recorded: 20 mmHg
